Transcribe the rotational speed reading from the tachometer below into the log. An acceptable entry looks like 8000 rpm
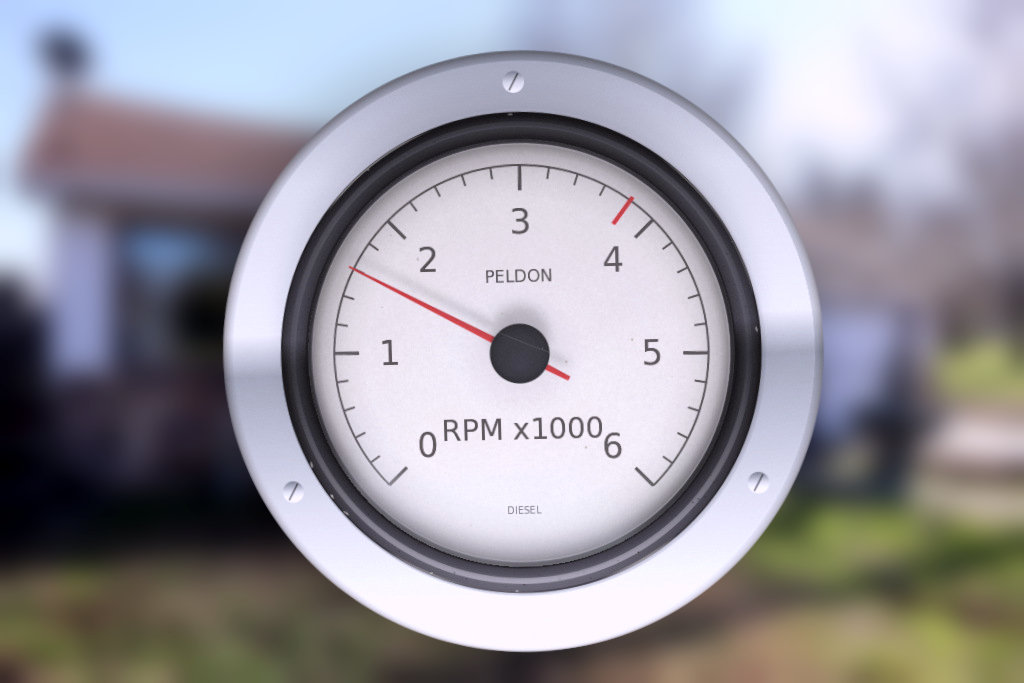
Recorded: 1600 rpm
